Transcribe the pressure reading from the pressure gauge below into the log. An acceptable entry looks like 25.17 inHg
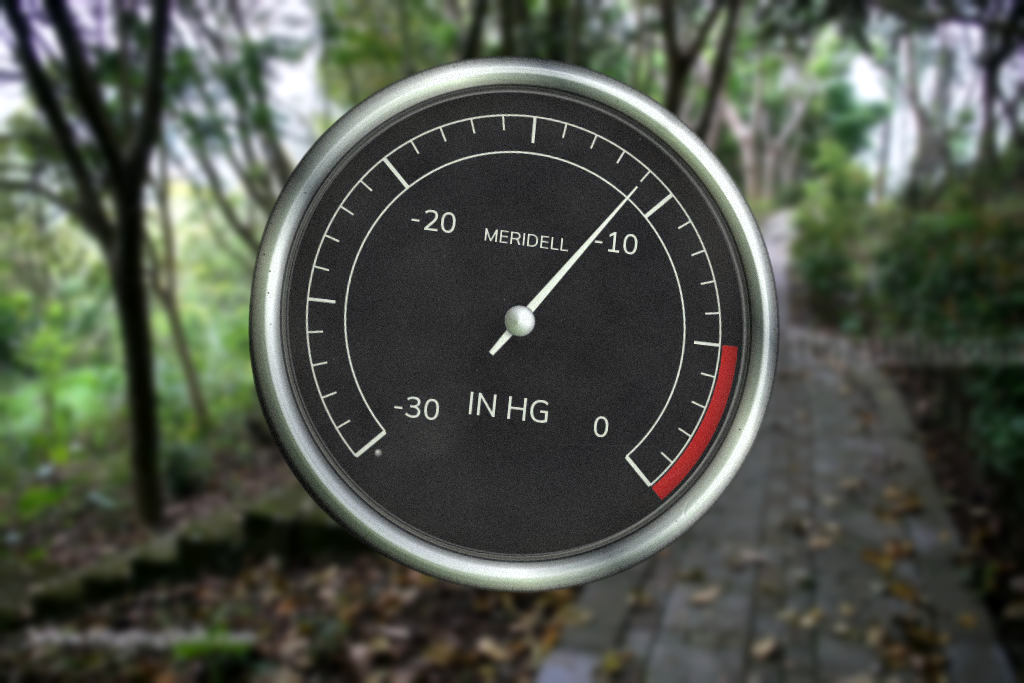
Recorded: -11 inHg
